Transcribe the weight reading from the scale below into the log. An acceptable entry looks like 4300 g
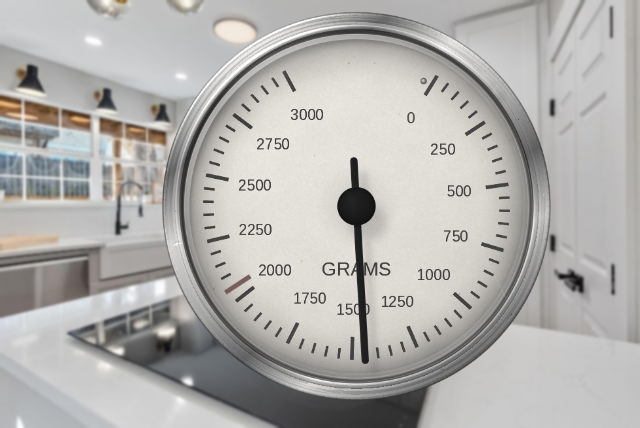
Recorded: 1450 g
